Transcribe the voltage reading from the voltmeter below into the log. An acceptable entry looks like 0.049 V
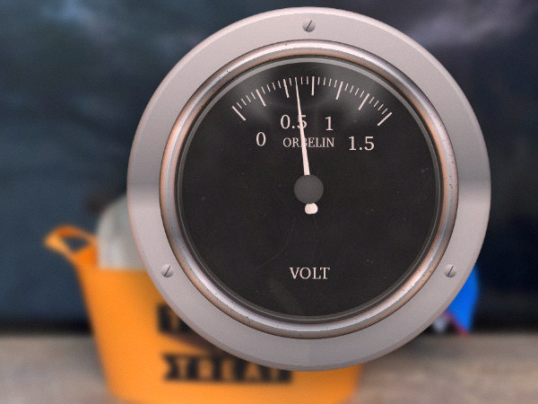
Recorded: 0.6 V
